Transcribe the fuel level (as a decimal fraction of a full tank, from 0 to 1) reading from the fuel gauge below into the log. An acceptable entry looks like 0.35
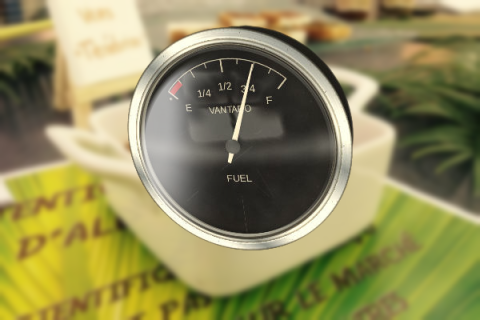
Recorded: 0.75
